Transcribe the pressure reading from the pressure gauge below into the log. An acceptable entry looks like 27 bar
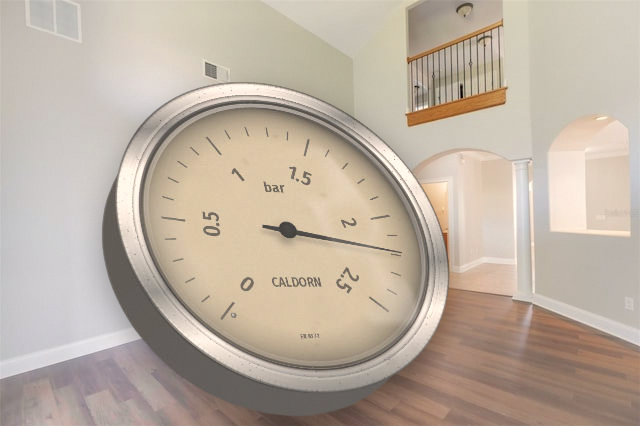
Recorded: 2.2 bar
